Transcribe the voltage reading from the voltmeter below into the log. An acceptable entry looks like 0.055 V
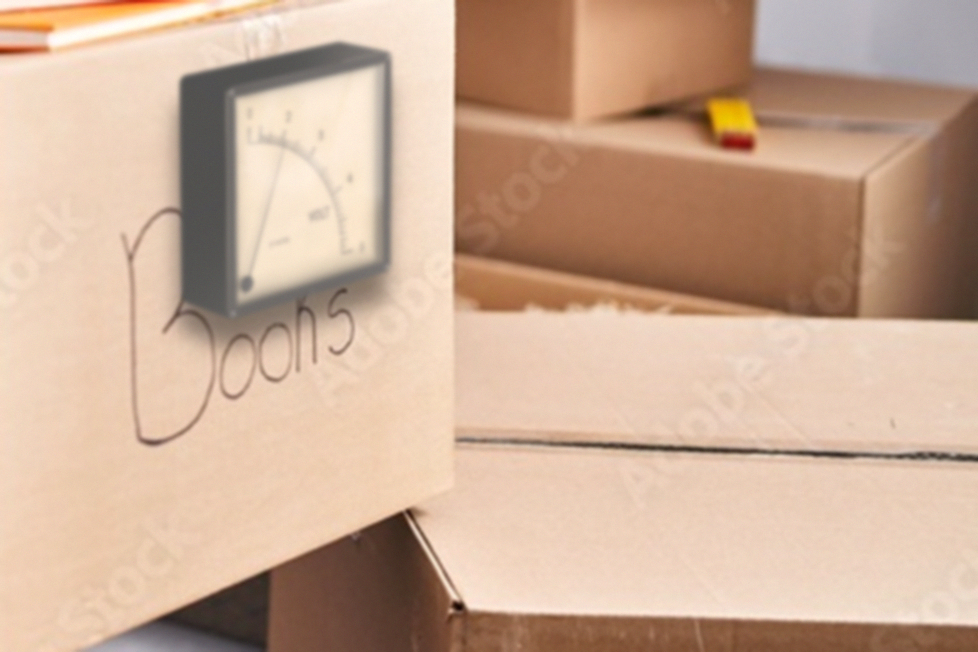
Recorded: 2 V
